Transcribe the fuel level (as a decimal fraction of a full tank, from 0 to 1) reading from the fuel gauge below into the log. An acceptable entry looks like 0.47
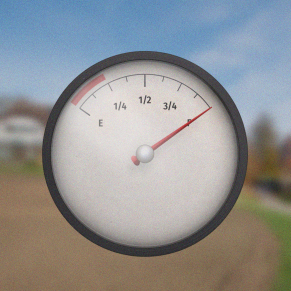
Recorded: 1
